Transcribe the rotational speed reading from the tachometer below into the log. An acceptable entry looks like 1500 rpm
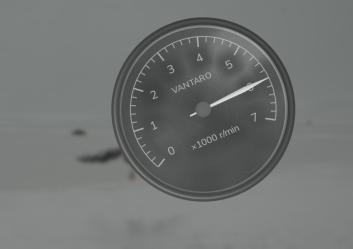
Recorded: 6000 rpm
